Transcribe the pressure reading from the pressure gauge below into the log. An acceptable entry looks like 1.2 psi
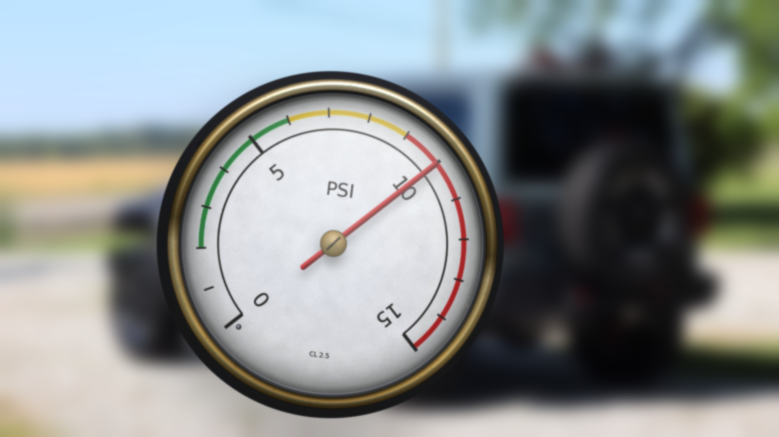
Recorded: 10 psi
